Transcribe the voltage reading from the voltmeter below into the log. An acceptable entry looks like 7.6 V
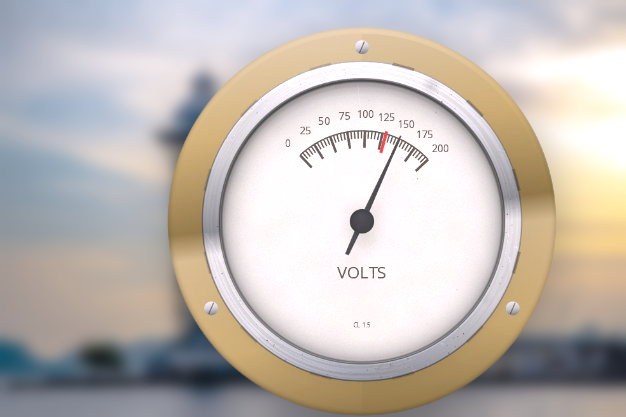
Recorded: 150 V
